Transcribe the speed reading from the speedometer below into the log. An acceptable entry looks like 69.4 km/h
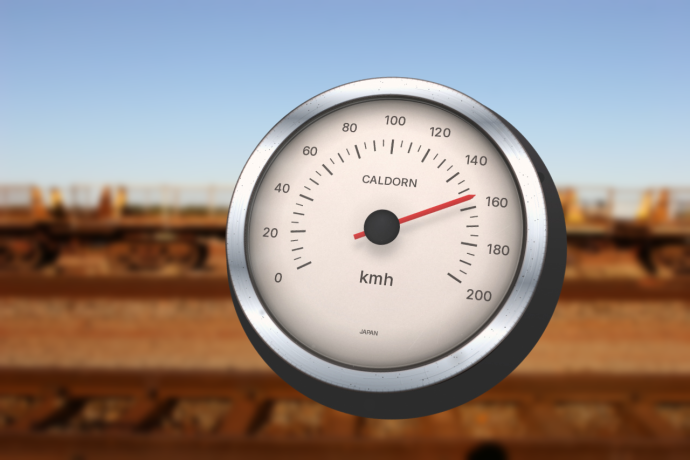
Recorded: 155 km/h
